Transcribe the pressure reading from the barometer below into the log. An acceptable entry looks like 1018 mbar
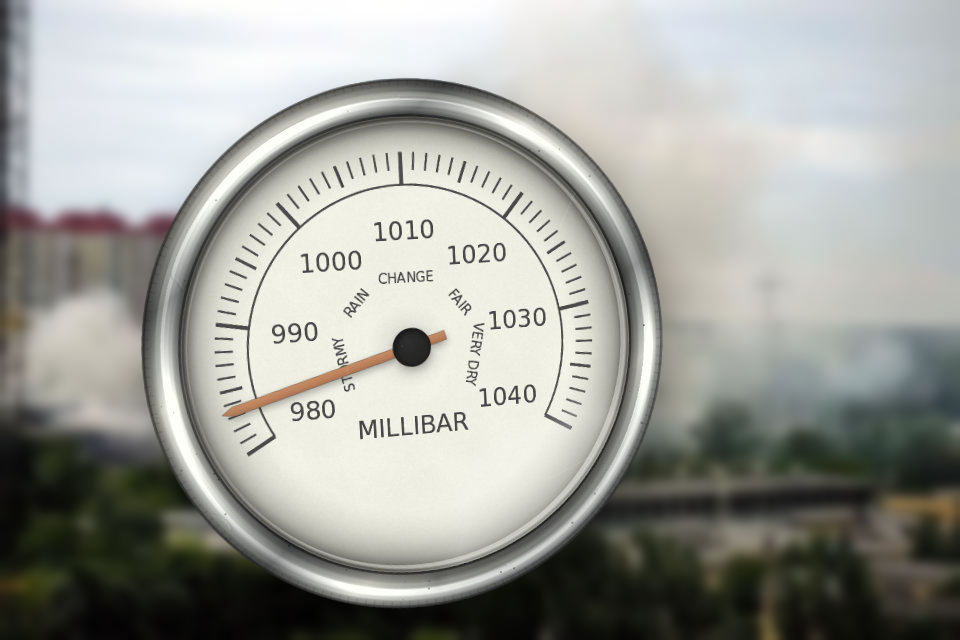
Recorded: 983.5 mbar
